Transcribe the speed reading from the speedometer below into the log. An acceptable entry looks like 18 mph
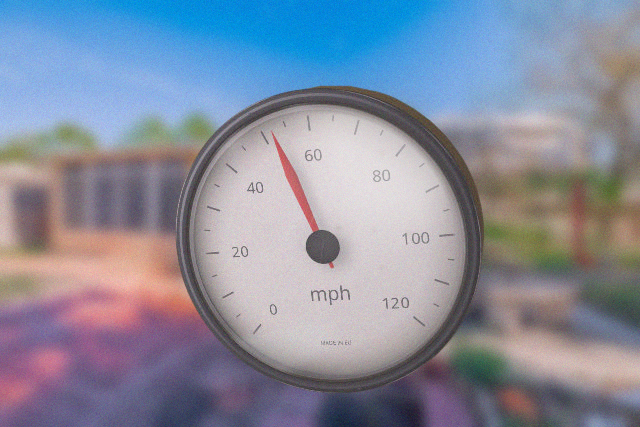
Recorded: 52.5 mph
